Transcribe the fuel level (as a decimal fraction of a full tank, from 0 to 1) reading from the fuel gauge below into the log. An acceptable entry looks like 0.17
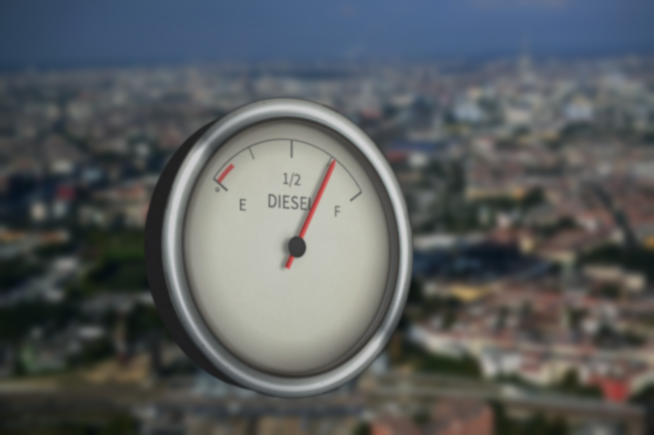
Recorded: 0.75
